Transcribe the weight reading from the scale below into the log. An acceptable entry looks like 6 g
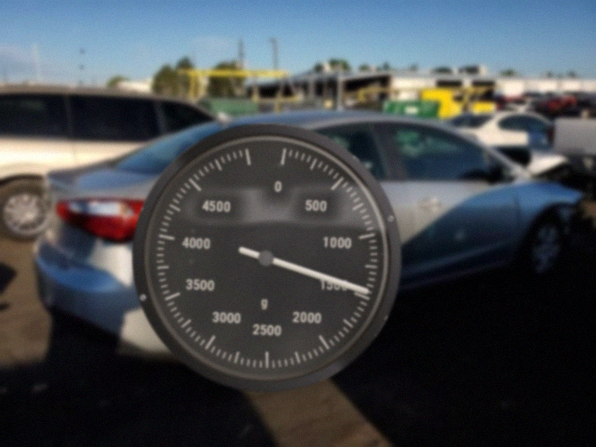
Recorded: 1450 g
